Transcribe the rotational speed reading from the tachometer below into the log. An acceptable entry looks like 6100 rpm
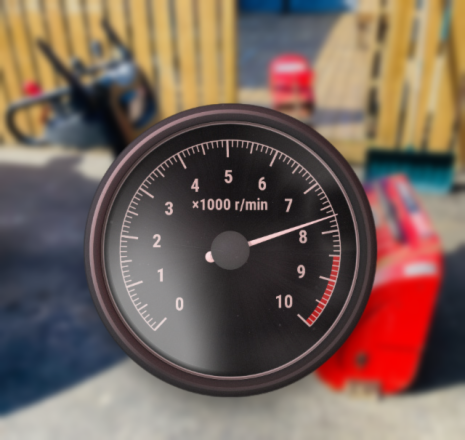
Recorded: 7700 rpm
